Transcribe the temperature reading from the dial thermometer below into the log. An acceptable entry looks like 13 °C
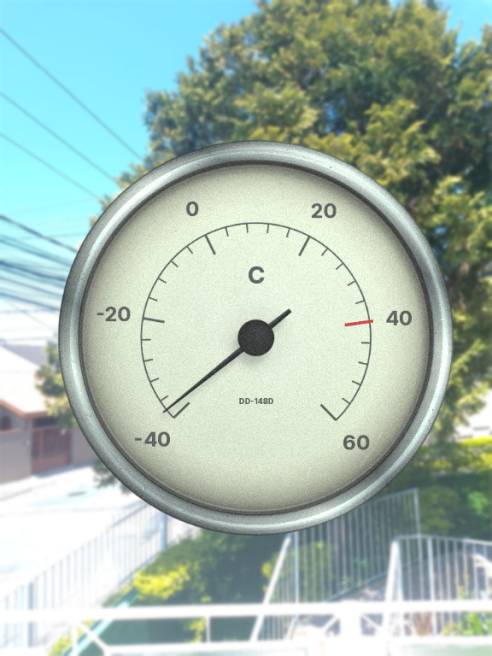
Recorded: -38 °C
